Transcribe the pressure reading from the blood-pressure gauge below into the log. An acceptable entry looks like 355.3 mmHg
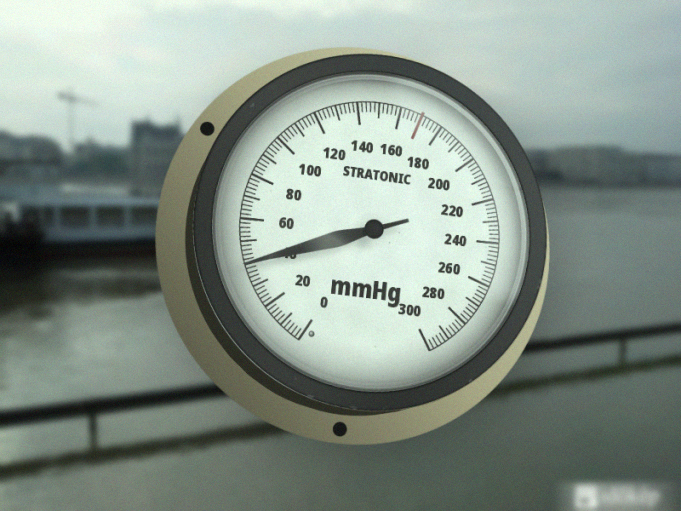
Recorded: 40 mmHg
